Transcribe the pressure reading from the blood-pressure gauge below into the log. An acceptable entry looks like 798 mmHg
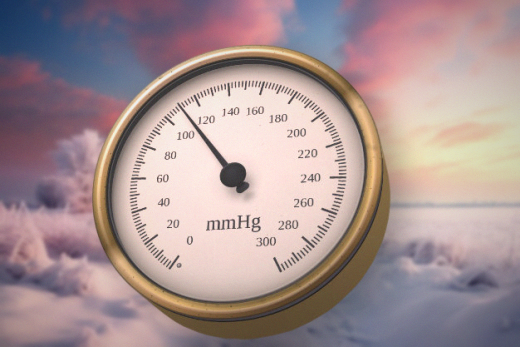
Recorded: 110 mmHg
